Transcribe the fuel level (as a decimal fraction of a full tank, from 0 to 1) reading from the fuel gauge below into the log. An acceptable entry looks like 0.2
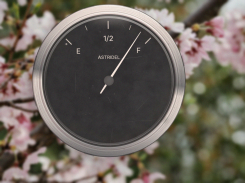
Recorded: 0.875
